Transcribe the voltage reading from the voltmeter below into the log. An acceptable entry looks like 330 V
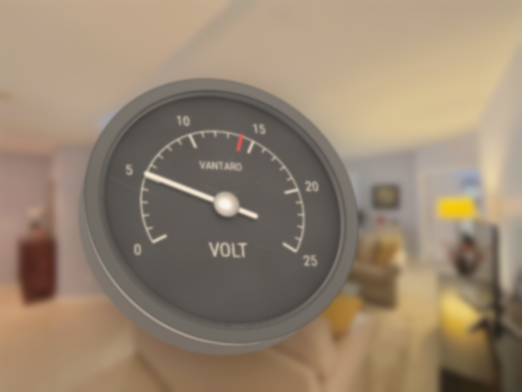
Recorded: 5 V
